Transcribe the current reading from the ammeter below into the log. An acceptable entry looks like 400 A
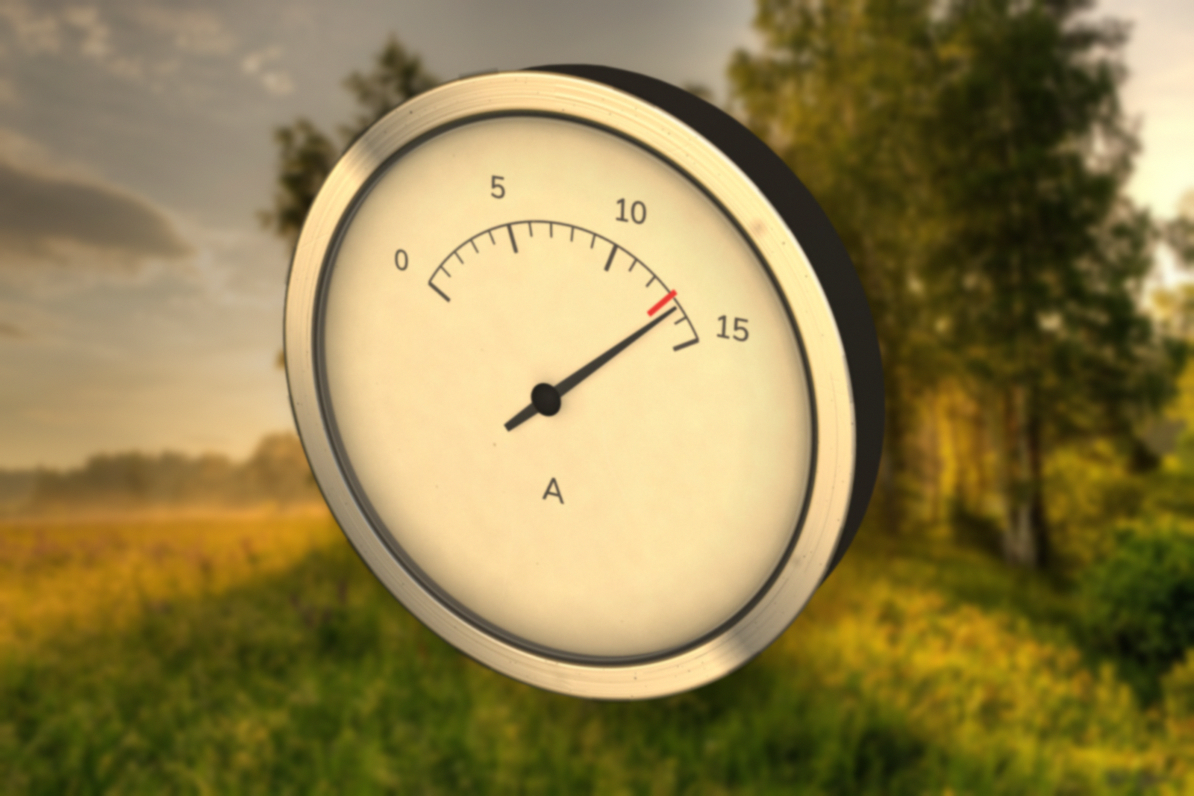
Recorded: 13.5 A
